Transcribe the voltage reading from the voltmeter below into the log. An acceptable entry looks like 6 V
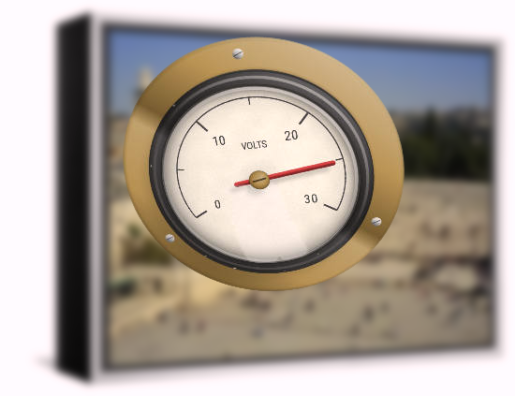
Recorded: 25 V
